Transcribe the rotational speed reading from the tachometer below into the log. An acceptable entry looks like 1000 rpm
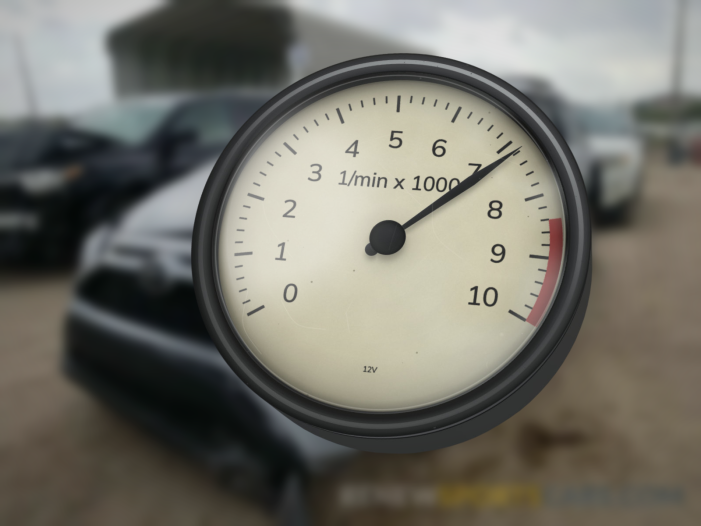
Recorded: 7200 rpm
